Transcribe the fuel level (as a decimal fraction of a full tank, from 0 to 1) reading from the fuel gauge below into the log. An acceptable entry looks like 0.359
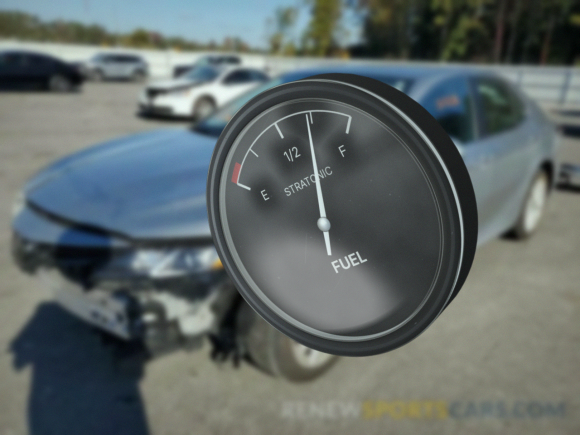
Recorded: 0.75
